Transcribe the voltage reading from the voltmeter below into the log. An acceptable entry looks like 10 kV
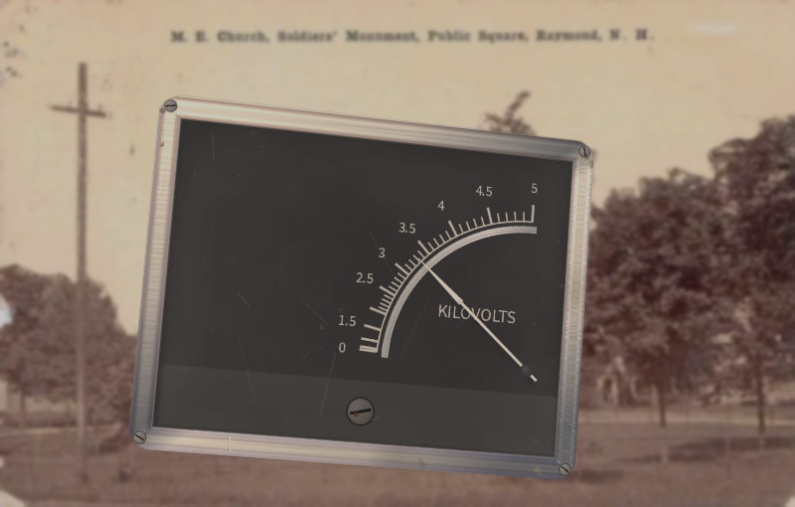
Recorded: 3.3 kV
